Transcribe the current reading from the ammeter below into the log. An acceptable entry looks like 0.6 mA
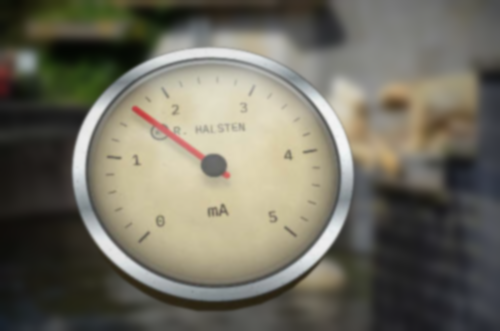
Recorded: 1.6 mA
